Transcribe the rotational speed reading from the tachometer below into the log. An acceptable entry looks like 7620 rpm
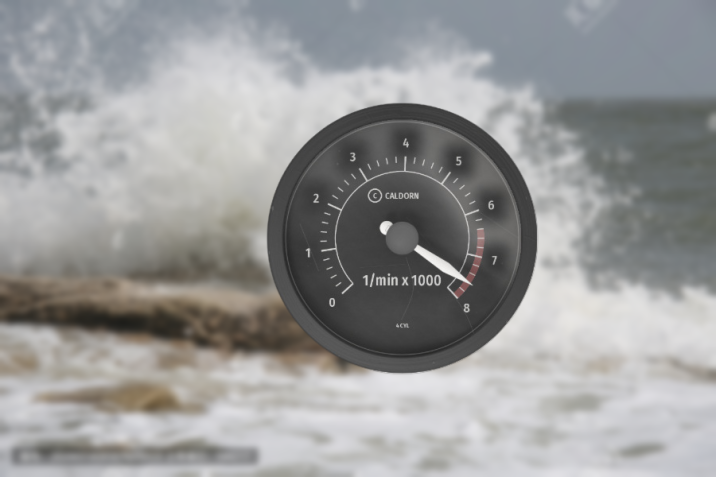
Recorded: 7600 rpm
